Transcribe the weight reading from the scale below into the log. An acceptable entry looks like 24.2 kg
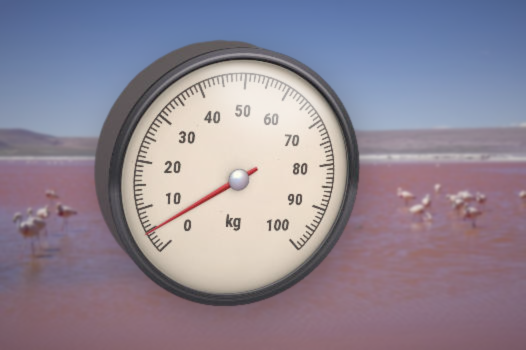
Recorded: 5 kg
